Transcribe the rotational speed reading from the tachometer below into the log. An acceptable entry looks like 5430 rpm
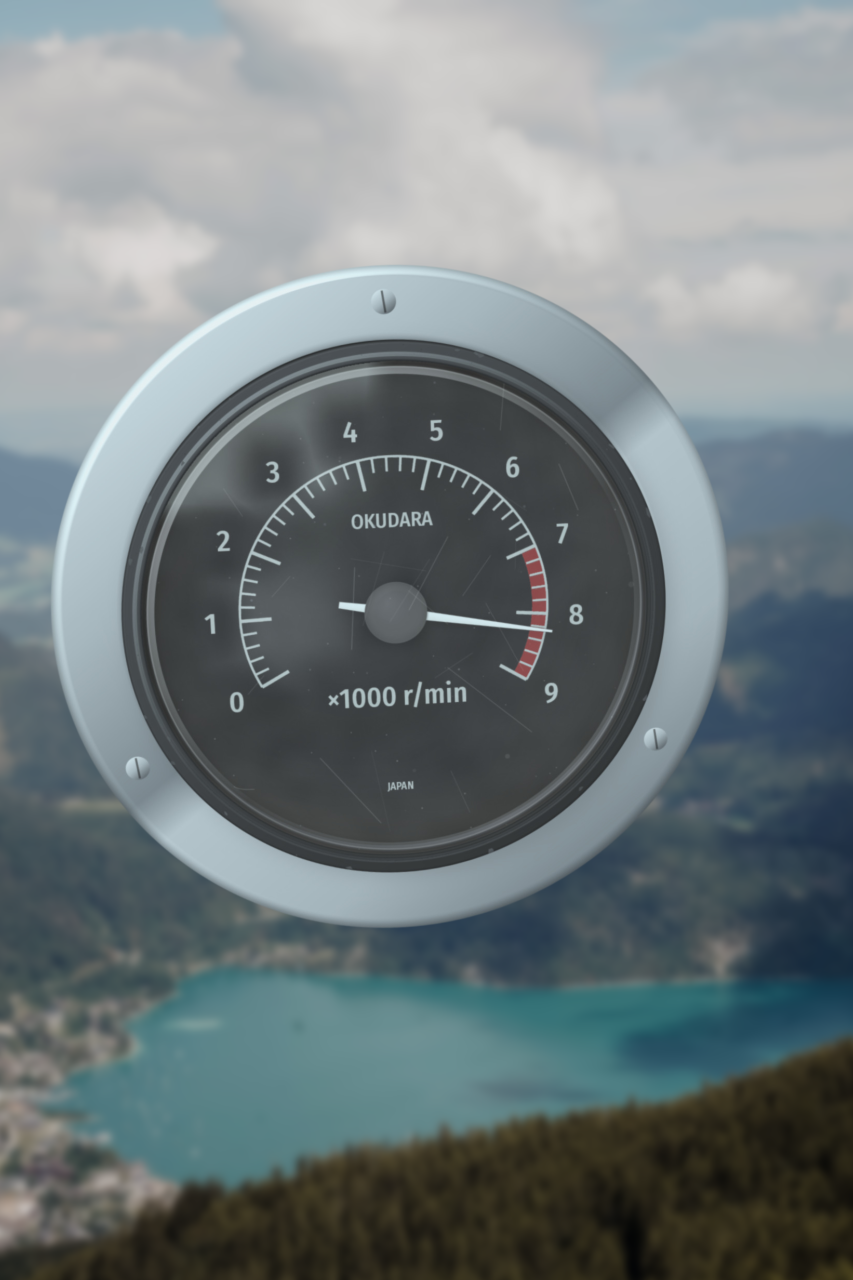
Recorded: 8200 rpm
